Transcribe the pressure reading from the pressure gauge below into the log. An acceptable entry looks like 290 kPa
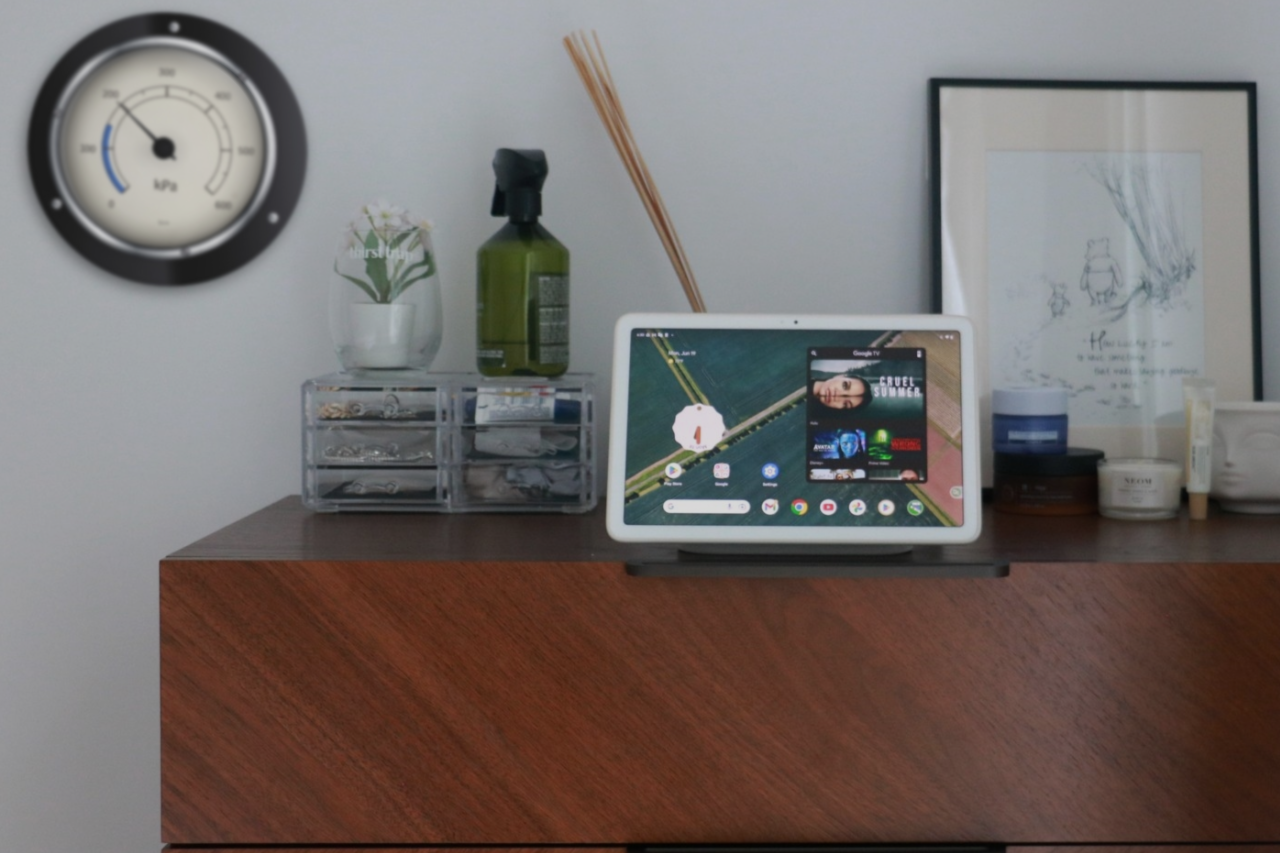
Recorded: 200 kPa
